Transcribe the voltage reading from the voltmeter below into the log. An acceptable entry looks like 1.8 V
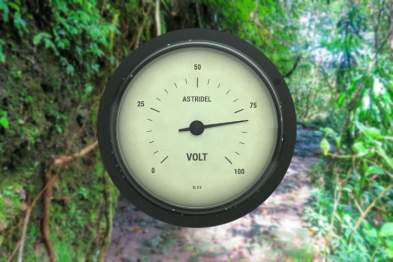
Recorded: 80 V
